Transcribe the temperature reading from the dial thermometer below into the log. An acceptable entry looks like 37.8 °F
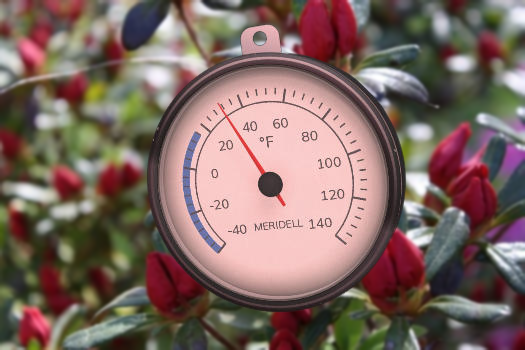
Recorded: 32 °F
